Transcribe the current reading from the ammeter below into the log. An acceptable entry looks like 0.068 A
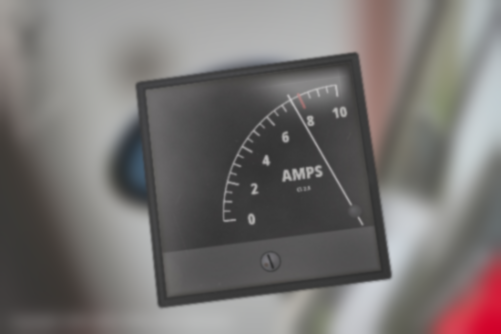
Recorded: 7.5 A
